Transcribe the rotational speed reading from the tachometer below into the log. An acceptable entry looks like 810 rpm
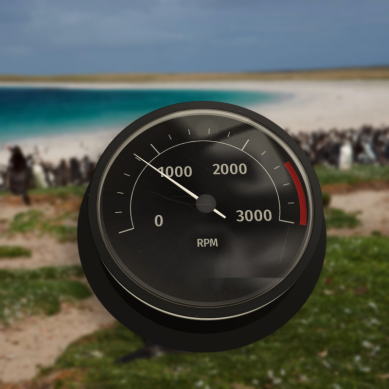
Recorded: 800 rpm
